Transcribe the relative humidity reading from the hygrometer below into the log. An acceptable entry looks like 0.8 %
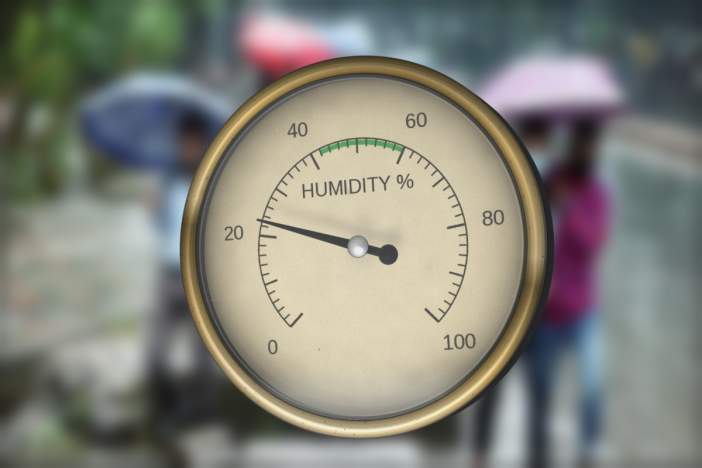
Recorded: 23 %
